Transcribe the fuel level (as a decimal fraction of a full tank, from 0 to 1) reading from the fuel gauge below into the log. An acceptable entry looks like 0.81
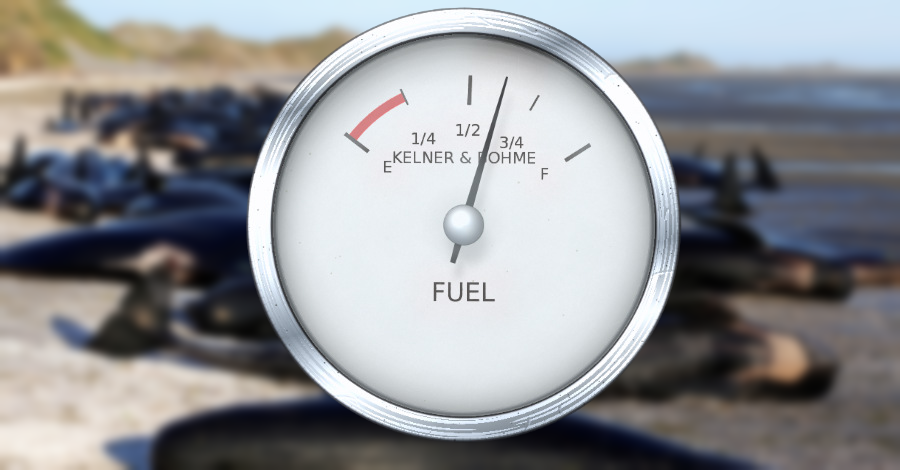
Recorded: 0.625
